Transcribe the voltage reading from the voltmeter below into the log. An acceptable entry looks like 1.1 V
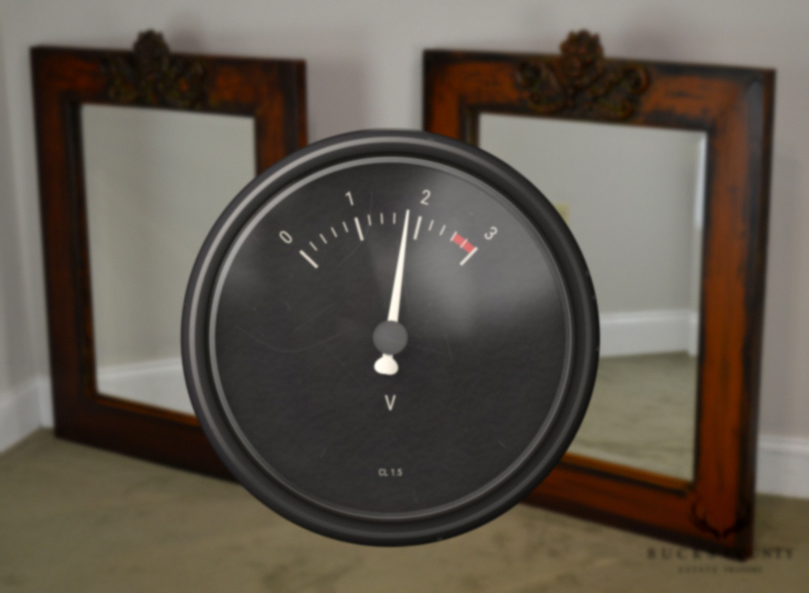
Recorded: 1.8 V
